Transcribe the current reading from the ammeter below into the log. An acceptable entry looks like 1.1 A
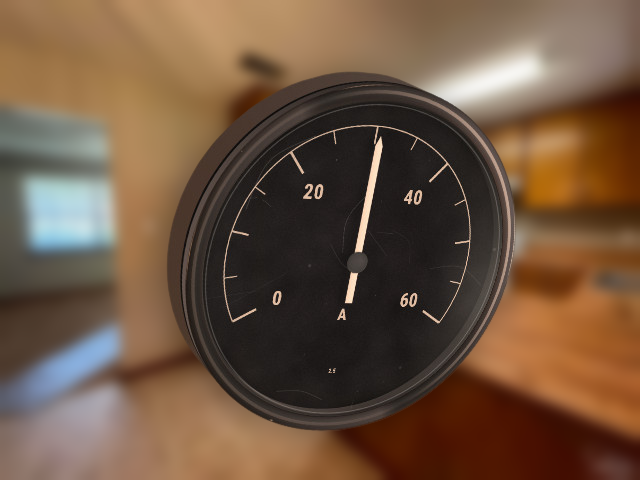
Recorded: 30 A
